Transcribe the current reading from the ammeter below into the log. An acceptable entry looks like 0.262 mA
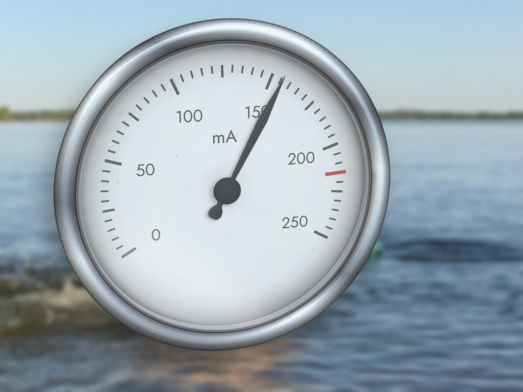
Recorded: 155 mA
